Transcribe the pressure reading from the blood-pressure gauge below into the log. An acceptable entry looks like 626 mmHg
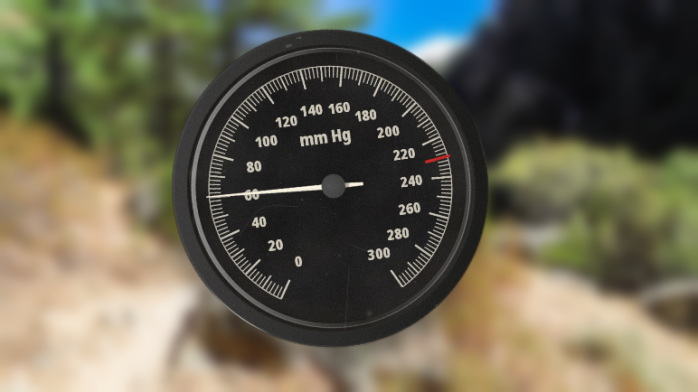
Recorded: 60 mmHg
